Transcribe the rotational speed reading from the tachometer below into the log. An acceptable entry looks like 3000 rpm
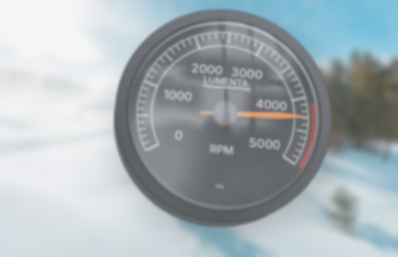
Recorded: 4300 rpm
